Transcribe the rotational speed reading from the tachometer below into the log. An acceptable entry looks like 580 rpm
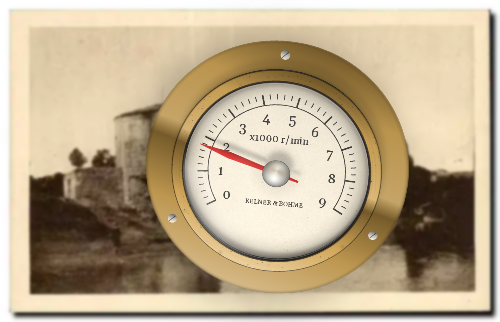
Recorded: 1800 rpm
